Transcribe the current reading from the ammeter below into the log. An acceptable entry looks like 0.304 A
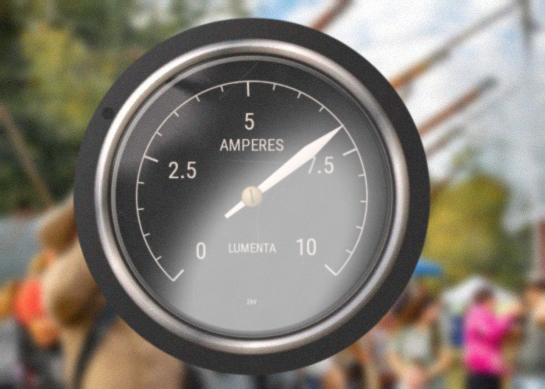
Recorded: 7 A
